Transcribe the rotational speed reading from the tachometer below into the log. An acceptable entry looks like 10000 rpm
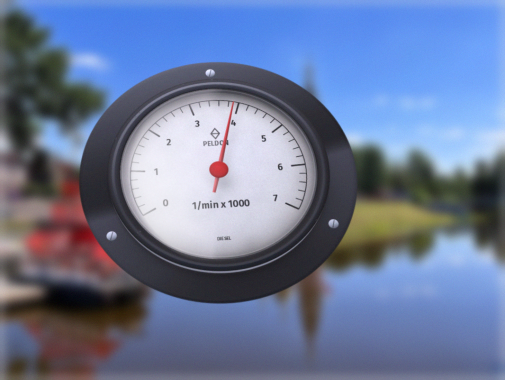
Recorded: 3900 rpm
